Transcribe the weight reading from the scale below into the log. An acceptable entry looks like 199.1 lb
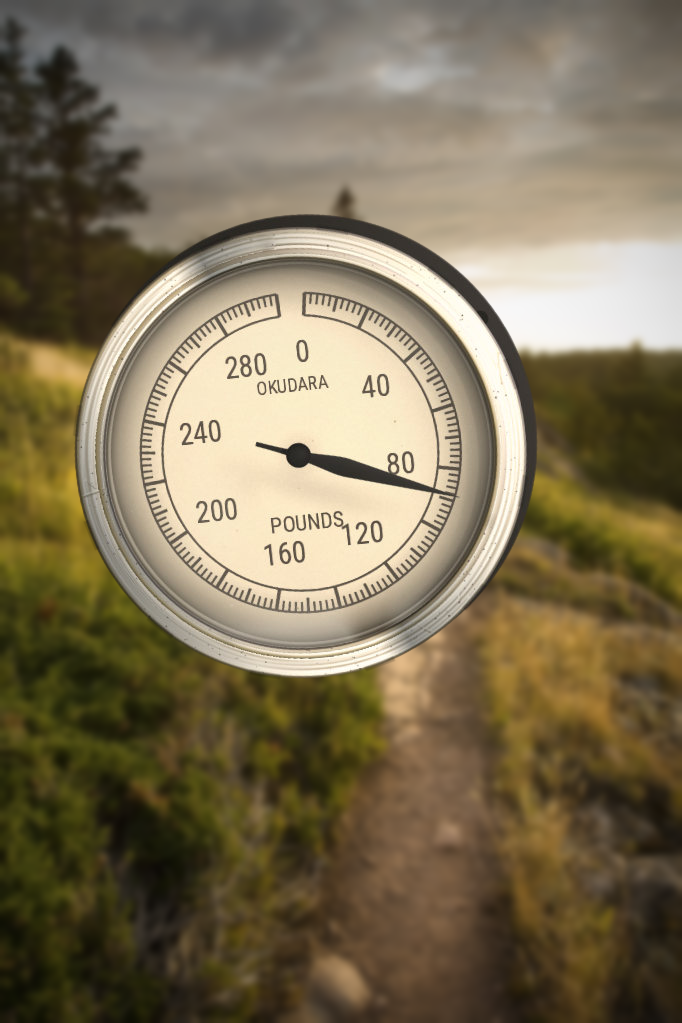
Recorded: 88 lb
